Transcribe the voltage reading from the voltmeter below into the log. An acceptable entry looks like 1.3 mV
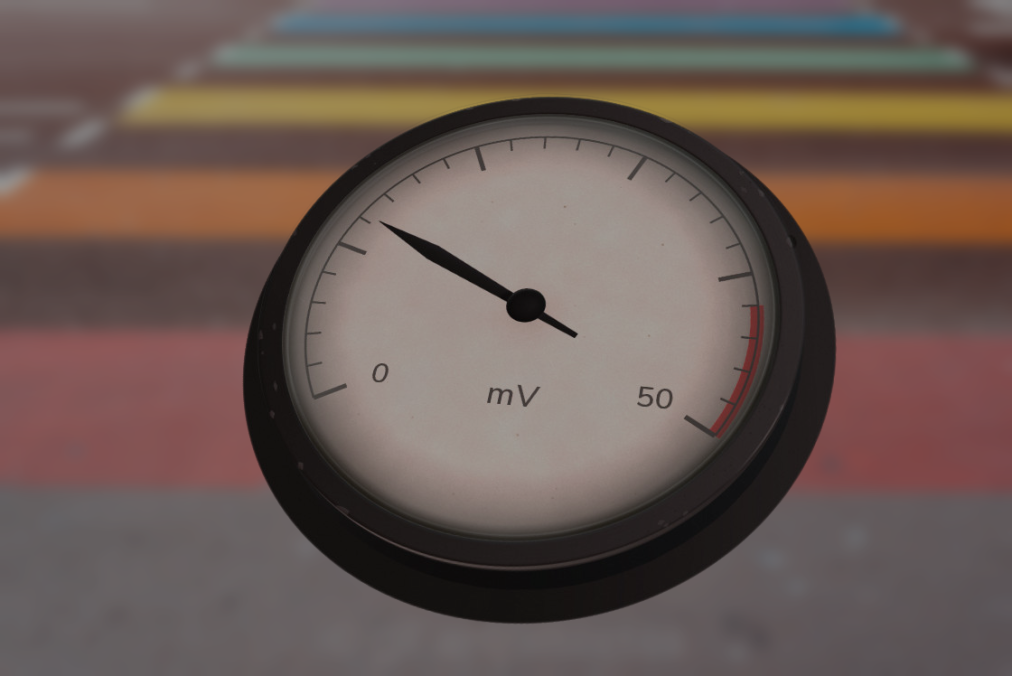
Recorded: 12 mV
